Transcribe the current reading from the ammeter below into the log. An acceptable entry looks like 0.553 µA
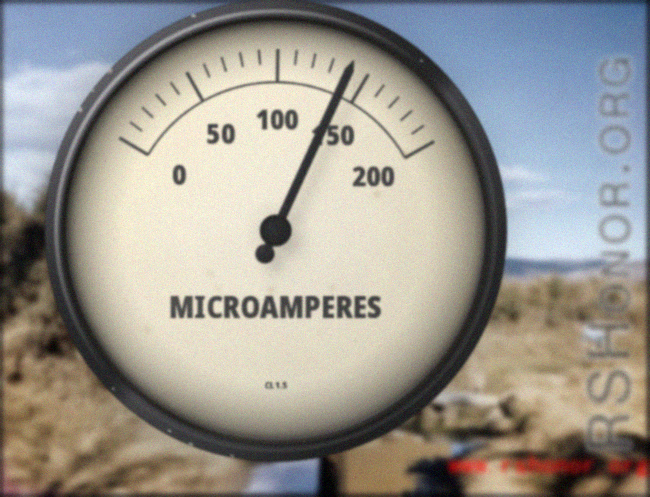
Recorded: 140 µA
